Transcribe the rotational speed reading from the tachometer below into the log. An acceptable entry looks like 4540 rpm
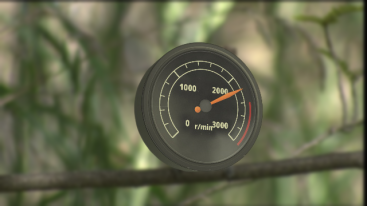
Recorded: 2200 rpm
